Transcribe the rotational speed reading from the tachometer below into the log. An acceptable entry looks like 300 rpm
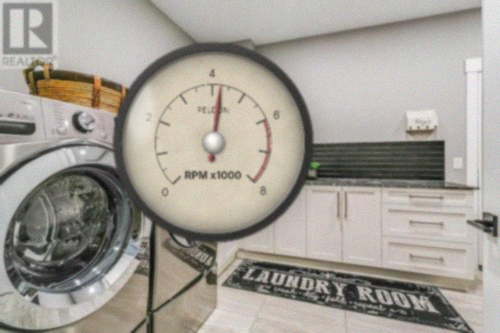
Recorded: 4250 rpm
